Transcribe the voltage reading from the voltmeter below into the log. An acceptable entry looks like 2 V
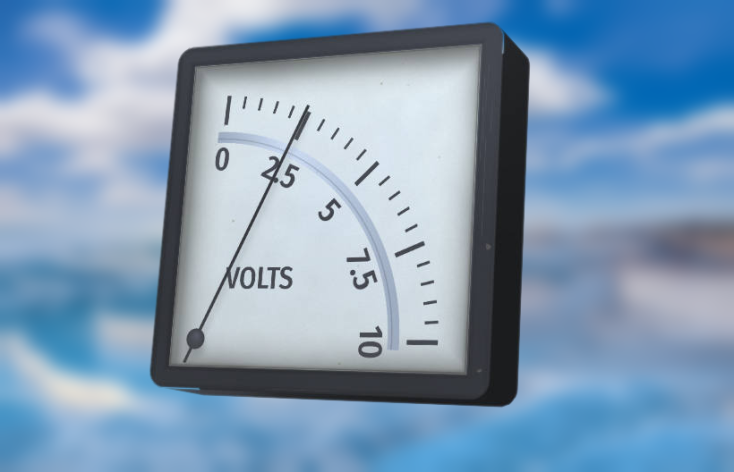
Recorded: 2.5 V
